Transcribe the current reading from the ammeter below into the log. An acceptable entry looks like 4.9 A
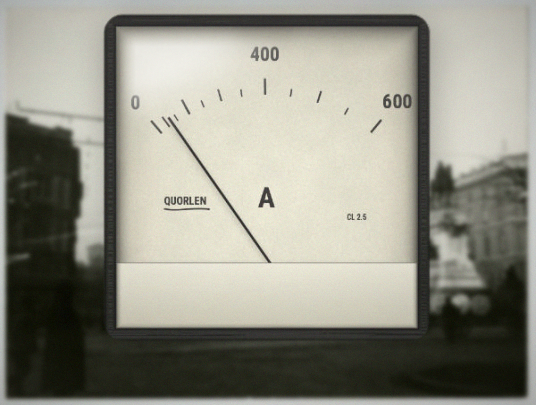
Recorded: 125 A
